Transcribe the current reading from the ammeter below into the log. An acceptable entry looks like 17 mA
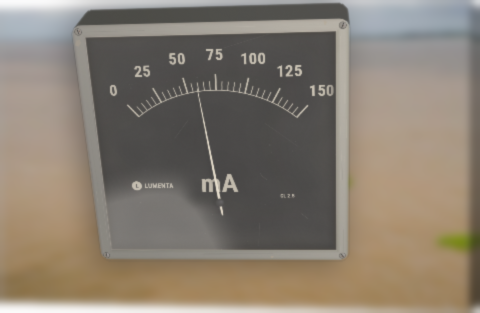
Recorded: 60 mA
